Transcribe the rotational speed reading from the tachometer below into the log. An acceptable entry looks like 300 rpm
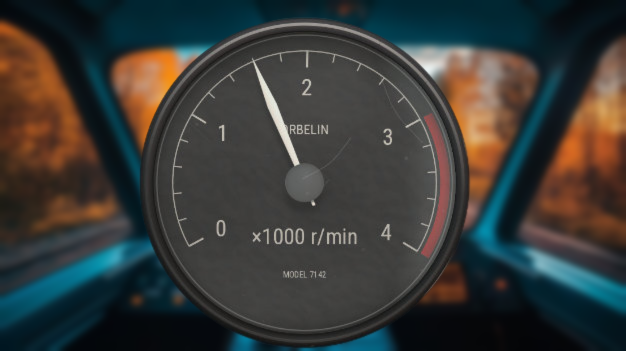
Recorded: 1600 rpm
